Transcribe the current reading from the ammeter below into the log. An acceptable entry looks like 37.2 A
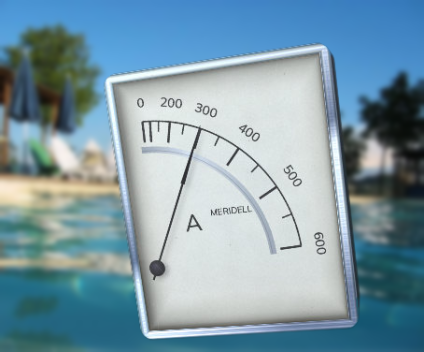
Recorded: 300 A
